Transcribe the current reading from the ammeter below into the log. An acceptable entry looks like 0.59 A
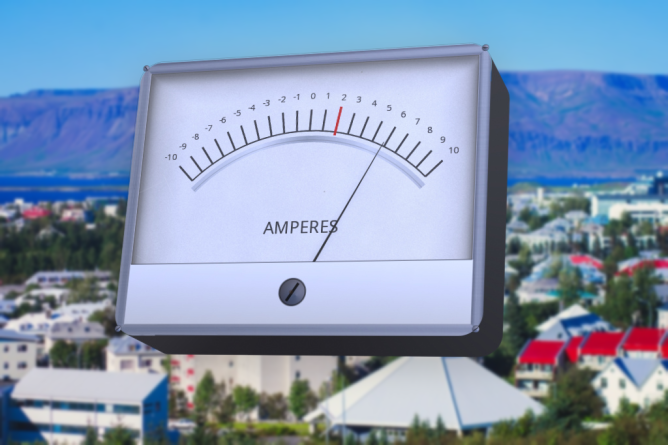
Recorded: 6 A
